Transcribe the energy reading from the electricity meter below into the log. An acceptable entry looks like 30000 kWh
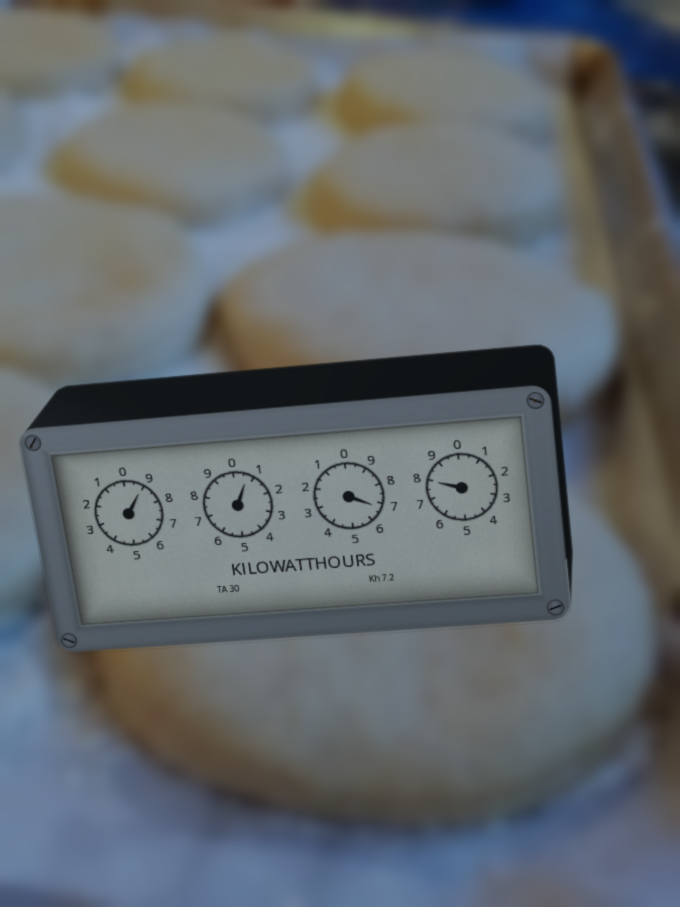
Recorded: 9068 kWh
